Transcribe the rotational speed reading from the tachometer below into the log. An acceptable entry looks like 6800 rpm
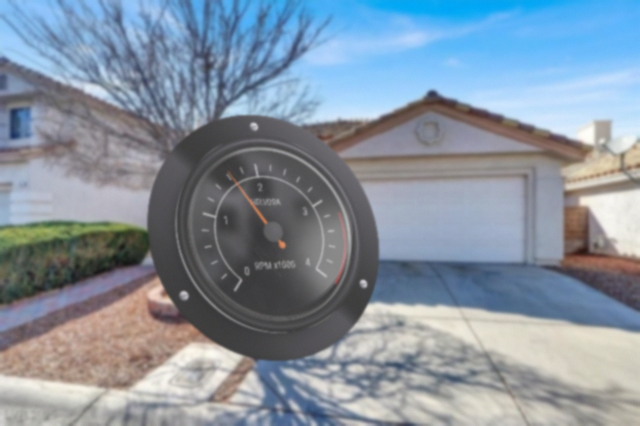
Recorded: 1600 rpm
